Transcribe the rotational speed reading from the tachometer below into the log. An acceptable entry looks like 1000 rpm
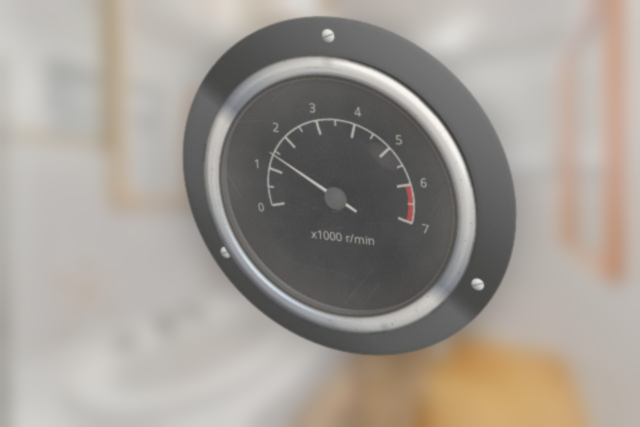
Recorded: 1500 rpm
